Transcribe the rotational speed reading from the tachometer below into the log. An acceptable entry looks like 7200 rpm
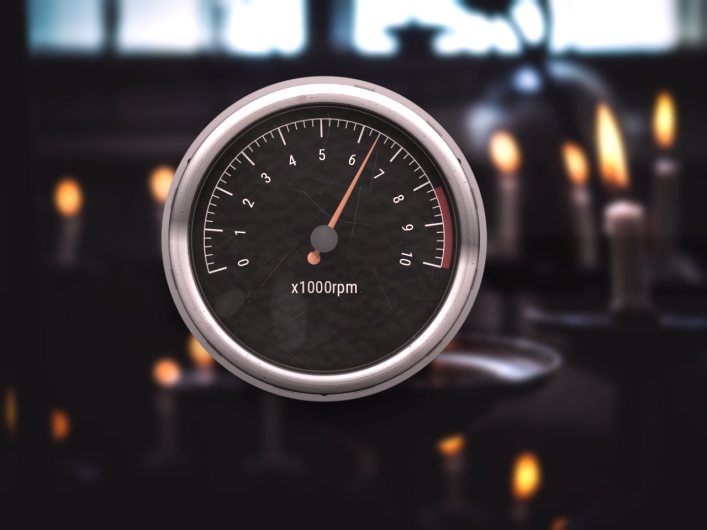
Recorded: 6400 rpm
